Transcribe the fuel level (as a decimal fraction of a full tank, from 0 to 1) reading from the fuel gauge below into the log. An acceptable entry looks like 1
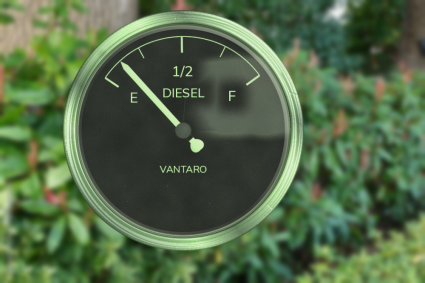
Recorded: 0.125
